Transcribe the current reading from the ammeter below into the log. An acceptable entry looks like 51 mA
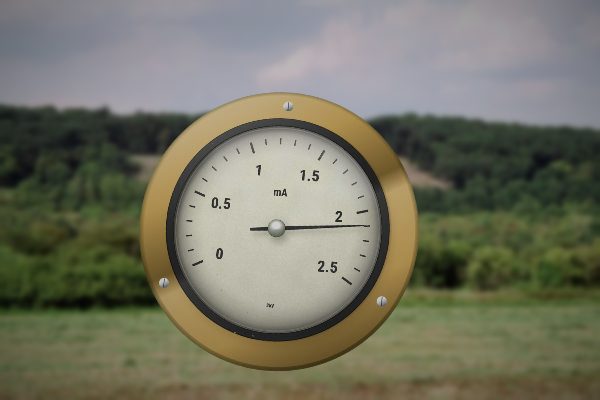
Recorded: 2.1 mA
